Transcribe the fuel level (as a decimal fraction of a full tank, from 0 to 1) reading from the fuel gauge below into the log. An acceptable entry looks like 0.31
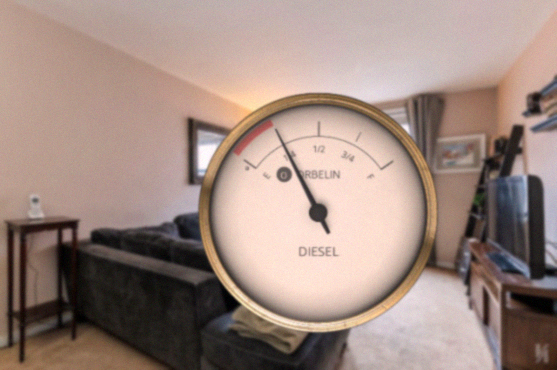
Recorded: 0.25
